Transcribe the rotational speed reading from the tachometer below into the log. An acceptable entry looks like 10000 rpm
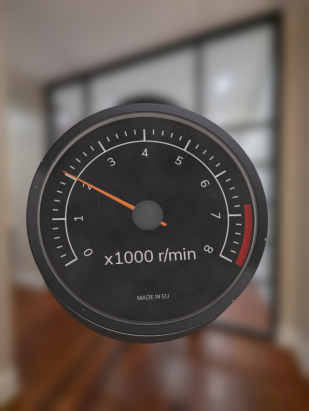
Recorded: 2000 rpm
